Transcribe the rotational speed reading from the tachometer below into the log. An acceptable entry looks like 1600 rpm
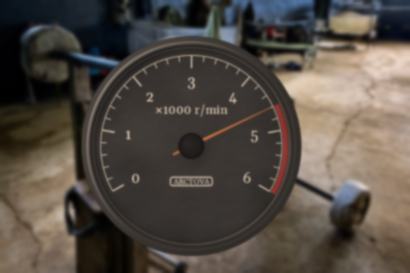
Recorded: 4600 rpm
